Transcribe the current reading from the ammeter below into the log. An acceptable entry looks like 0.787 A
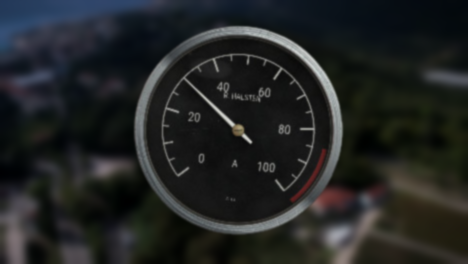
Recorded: 30 A
